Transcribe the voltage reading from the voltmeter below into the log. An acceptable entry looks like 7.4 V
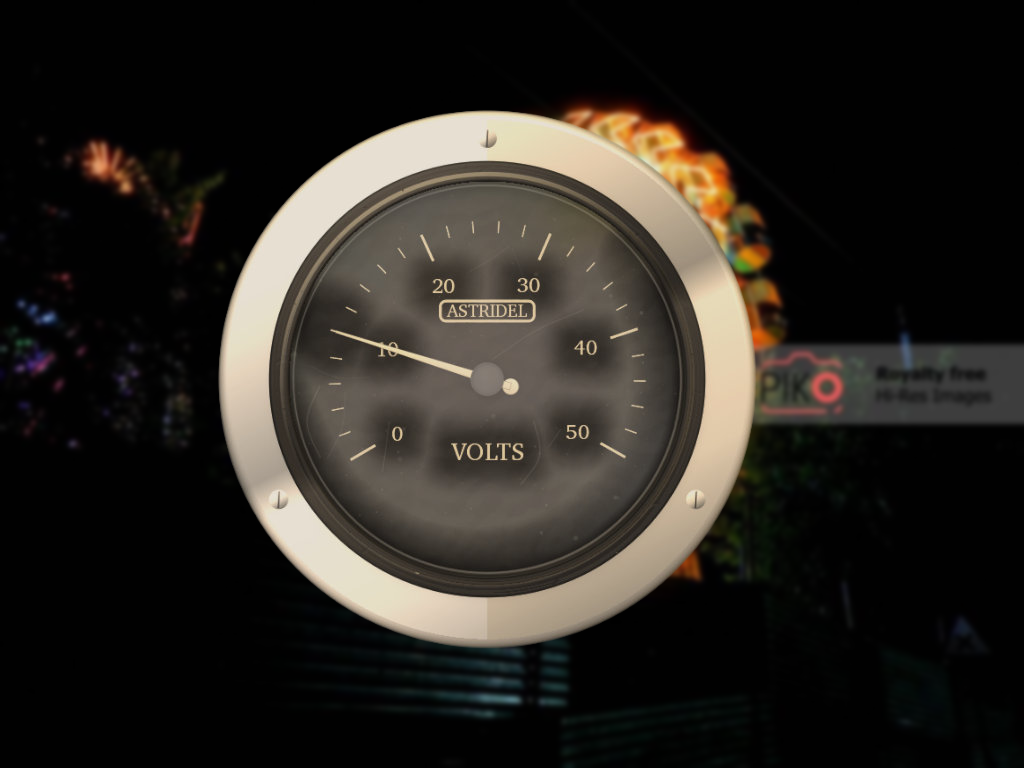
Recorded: 10 V
